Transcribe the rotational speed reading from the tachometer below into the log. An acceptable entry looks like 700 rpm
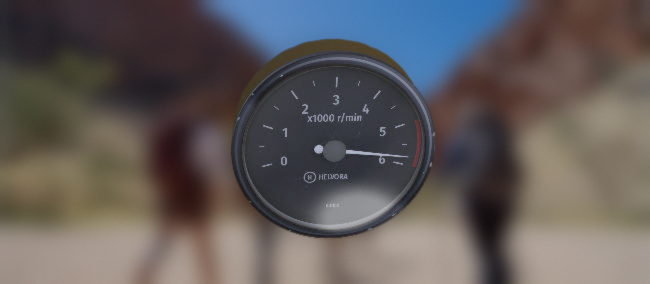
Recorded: 5750 rpm
